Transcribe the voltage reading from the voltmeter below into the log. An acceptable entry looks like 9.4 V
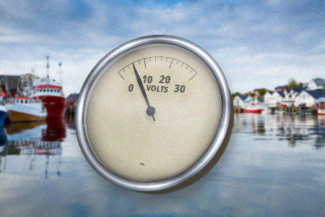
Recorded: 6 V
